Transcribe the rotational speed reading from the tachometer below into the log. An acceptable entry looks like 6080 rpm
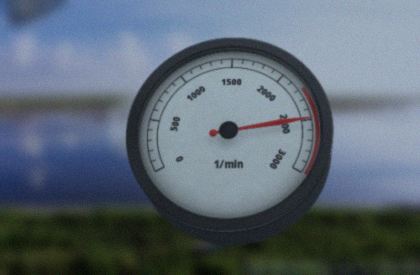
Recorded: 2500 rpm
